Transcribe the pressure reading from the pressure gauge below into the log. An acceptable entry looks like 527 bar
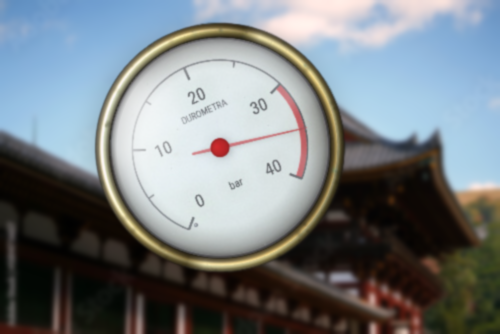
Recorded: 35 bar
